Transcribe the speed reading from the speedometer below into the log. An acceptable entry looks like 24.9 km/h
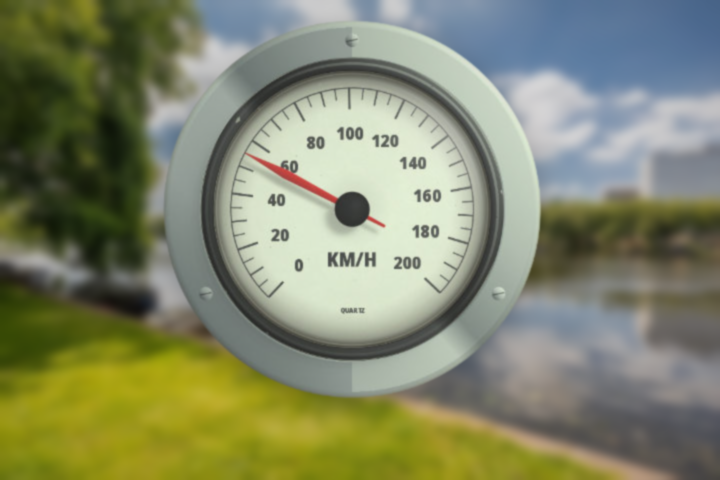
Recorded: 55 km/h
